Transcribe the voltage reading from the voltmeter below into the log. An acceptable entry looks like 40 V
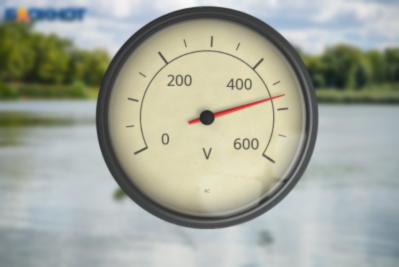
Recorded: 475 V
